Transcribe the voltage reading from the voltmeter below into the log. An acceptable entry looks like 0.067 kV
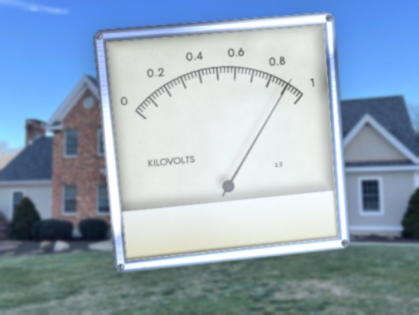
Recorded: 0.9 kV
